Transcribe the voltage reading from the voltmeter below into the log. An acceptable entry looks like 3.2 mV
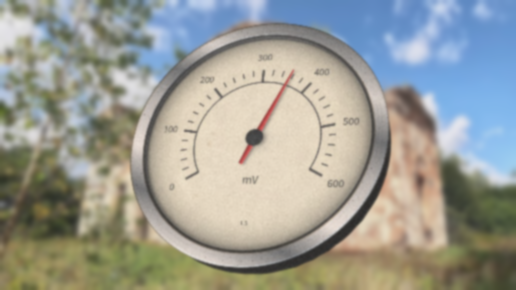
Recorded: 360 mV
